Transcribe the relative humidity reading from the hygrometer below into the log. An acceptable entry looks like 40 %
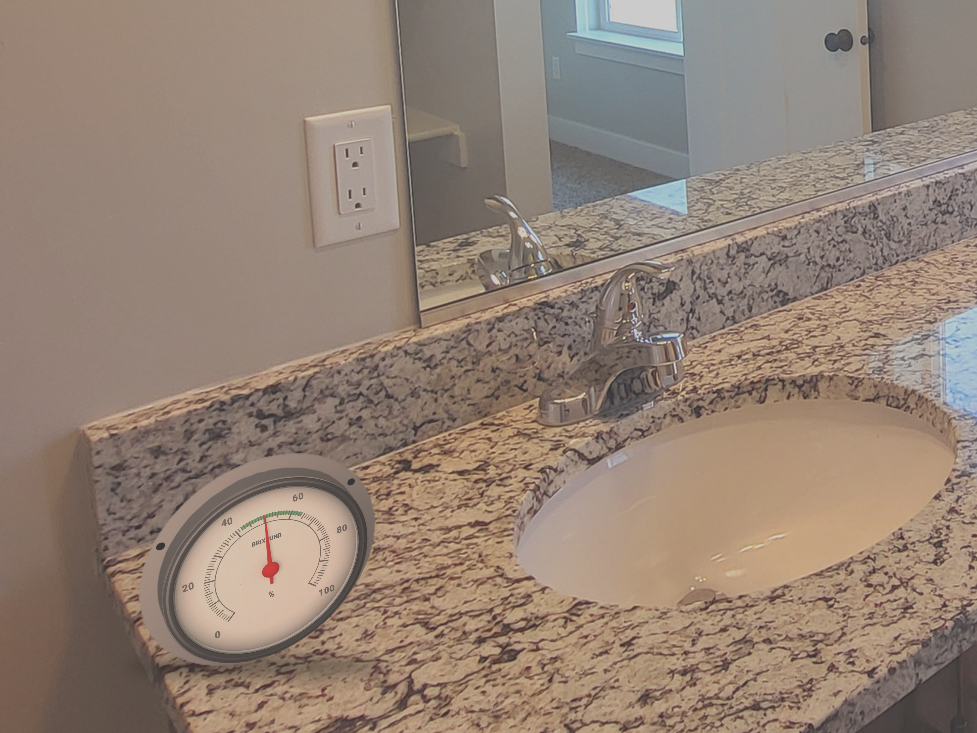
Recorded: 50 %
